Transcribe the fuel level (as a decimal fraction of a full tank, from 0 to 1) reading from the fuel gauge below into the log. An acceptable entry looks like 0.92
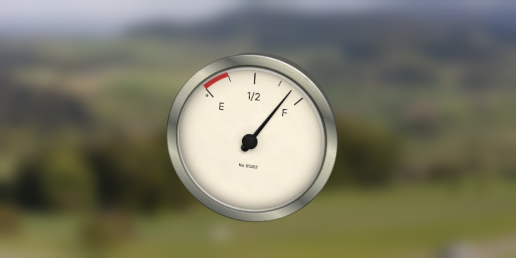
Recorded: 0.875
